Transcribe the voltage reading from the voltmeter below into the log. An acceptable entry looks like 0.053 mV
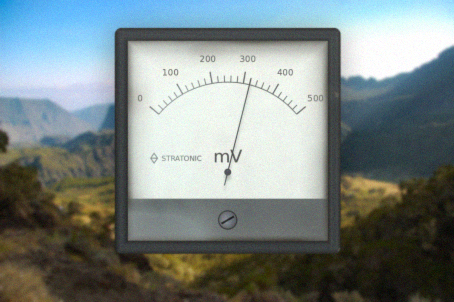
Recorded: 320 mV
